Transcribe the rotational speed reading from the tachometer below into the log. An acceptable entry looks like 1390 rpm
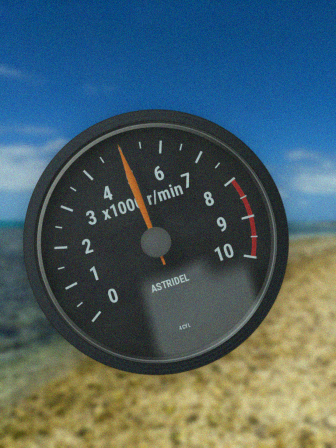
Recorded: 5000 rpm
